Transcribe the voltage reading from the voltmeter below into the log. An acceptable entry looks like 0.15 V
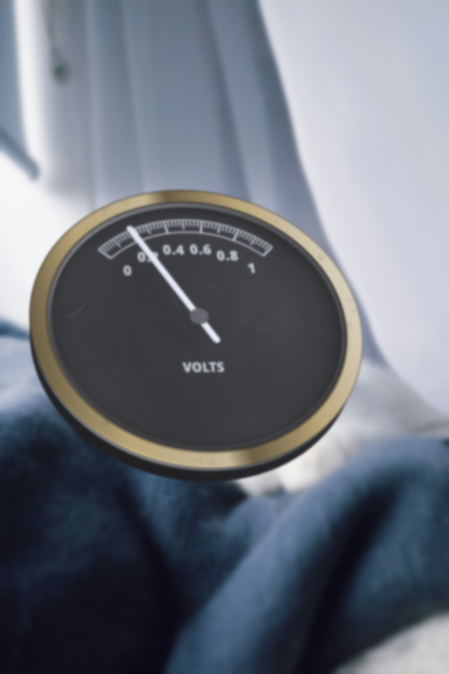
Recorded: 0.2 V
